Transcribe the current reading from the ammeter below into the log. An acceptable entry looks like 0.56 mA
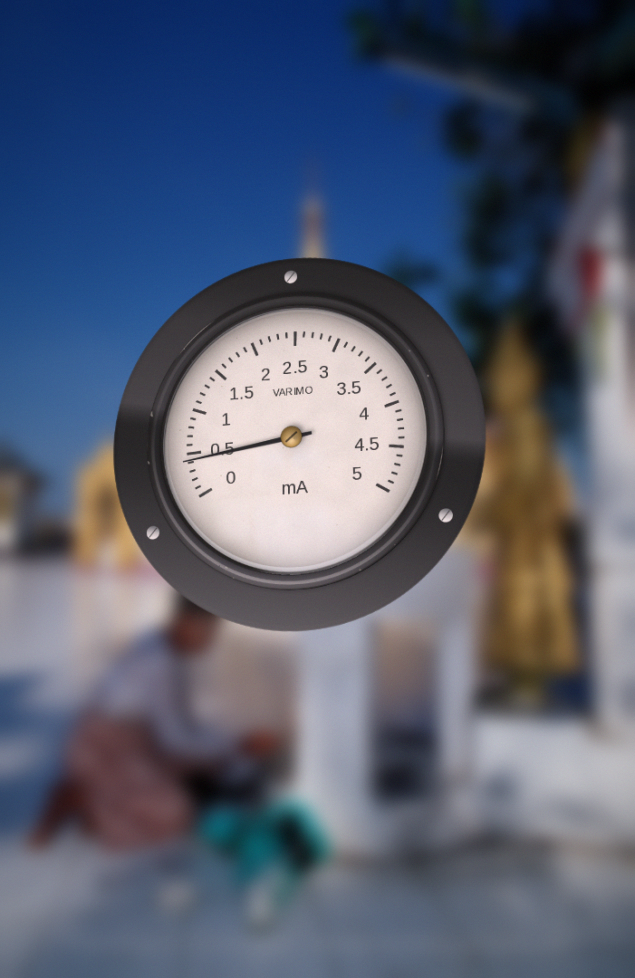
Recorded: 0.4 mA
